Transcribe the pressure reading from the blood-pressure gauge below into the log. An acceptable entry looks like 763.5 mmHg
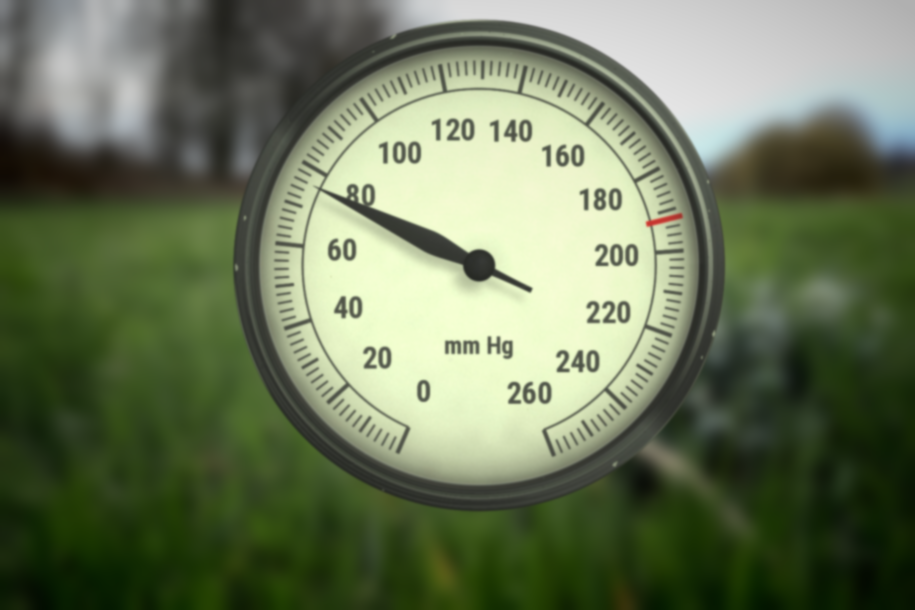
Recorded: 76 mmHg
